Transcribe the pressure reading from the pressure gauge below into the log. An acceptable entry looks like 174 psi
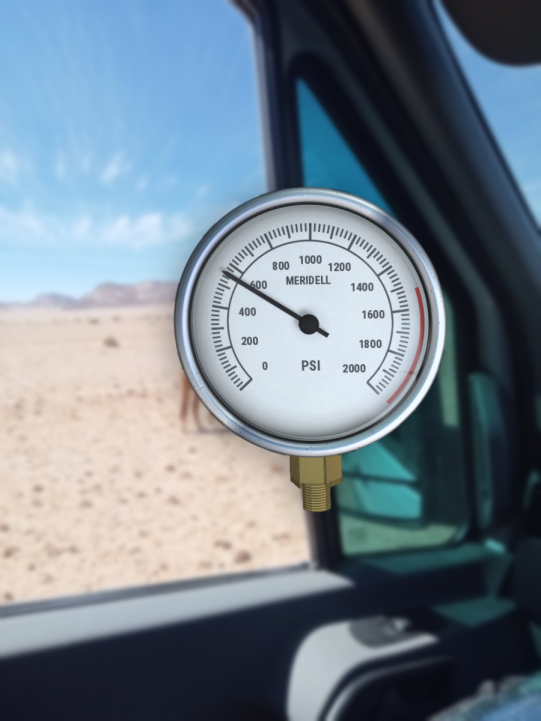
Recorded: 560 psi
